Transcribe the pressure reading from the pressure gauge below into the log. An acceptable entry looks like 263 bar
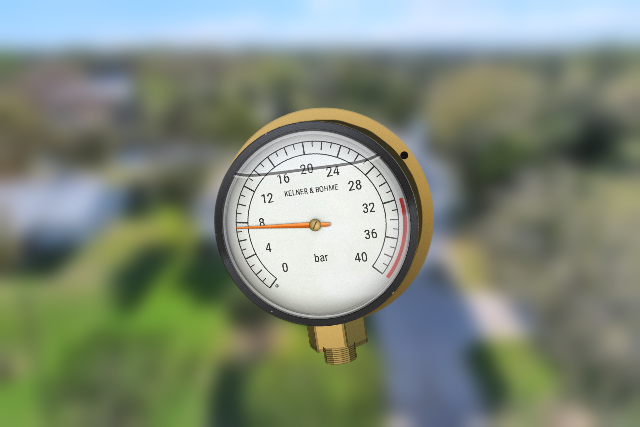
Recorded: 7.5 bar
